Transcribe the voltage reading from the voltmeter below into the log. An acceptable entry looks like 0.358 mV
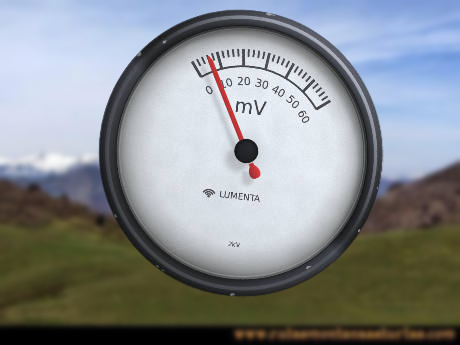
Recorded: 6 mV
